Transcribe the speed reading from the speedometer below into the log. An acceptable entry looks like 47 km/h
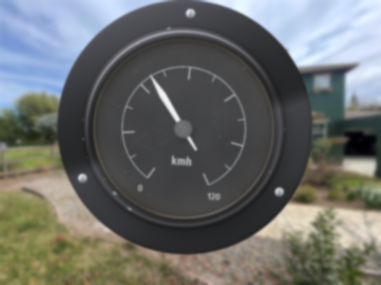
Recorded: 45 km/h
